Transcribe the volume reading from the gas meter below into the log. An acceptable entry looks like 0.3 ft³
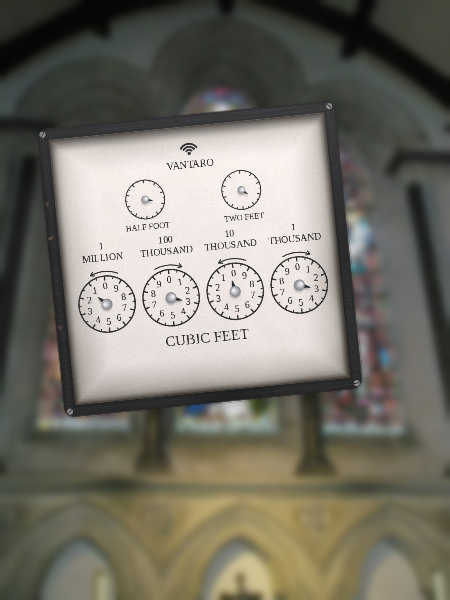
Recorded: 130300 ft³
